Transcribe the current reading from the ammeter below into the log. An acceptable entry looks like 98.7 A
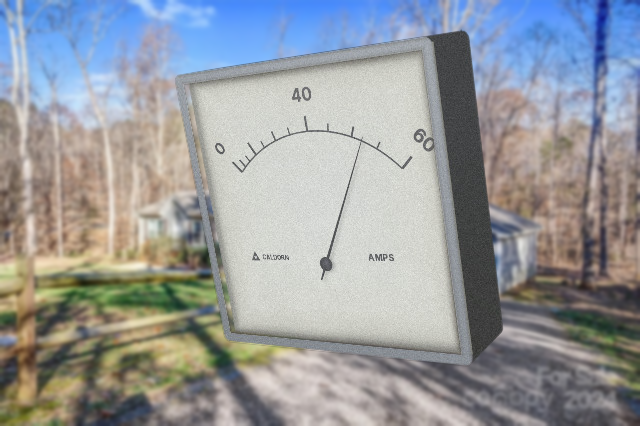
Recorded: 52.5 A
